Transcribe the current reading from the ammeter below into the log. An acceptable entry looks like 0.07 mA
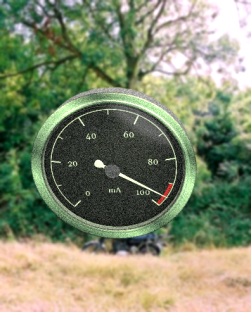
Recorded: 95 mA
